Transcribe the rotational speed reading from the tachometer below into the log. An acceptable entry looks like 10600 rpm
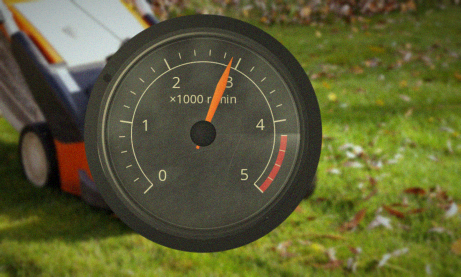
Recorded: 2900 rpm
